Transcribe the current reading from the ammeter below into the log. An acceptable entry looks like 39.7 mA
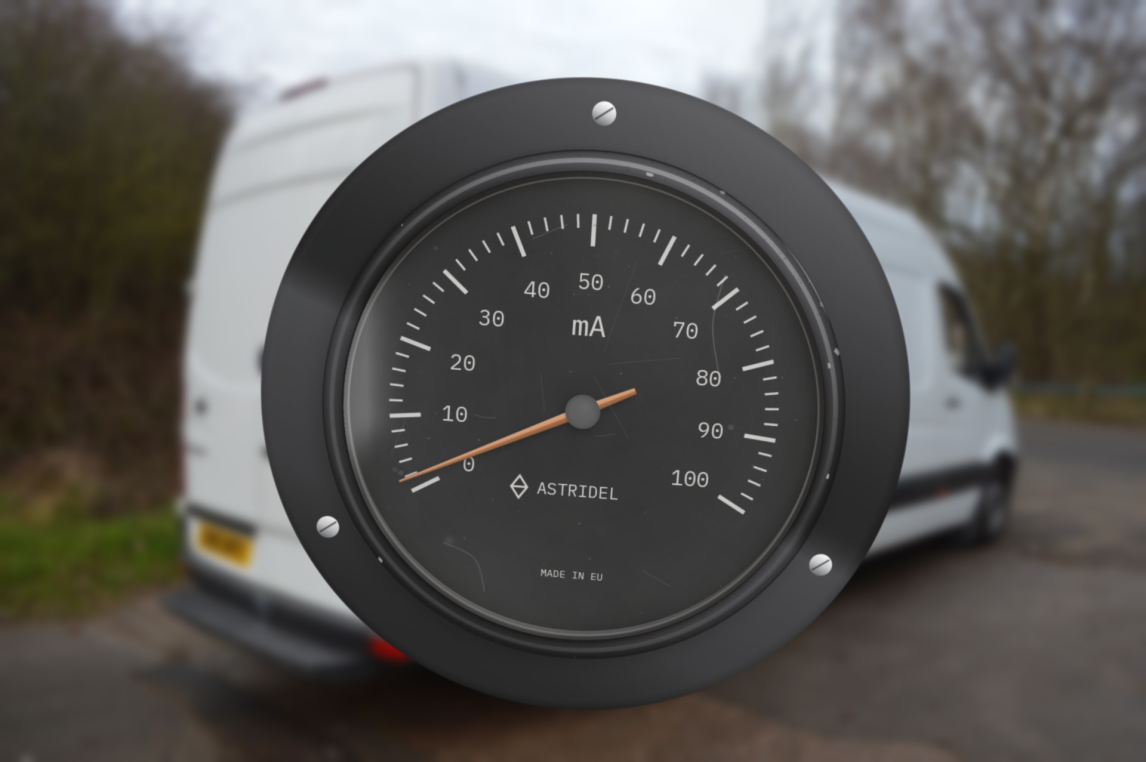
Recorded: 2 mA
